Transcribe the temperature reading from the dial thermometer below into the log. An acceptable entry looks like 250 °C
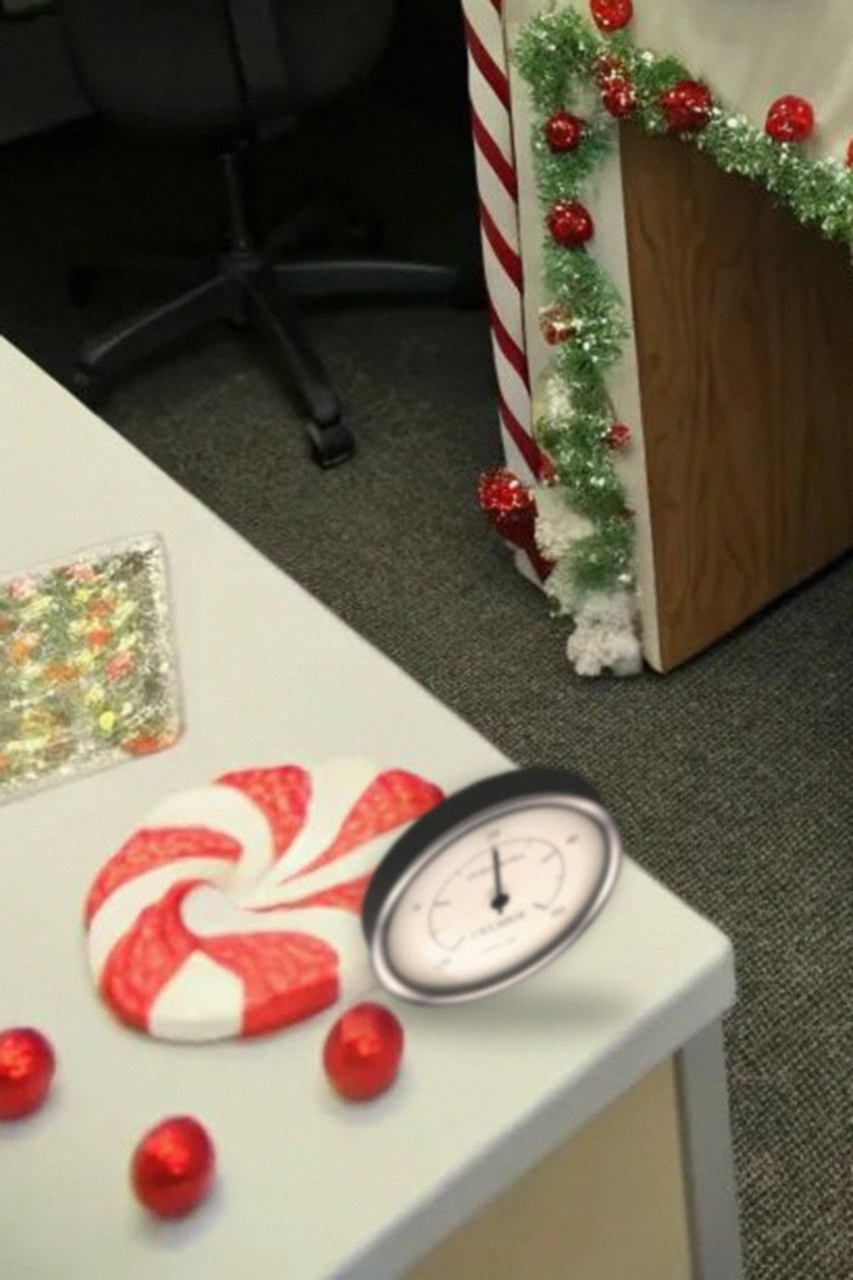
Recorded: 20 °C
